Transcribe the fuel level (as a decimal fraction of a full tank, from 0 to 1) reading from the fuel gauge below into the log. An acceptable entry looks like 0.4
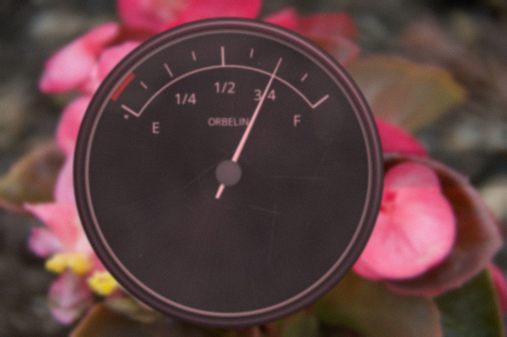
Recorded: 0.75
